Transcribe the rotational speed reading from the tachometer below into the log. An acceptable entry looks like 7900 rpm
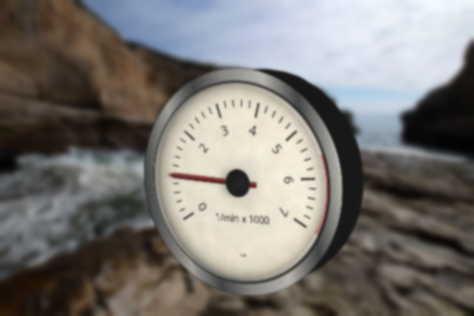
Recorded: 1000 rpm
